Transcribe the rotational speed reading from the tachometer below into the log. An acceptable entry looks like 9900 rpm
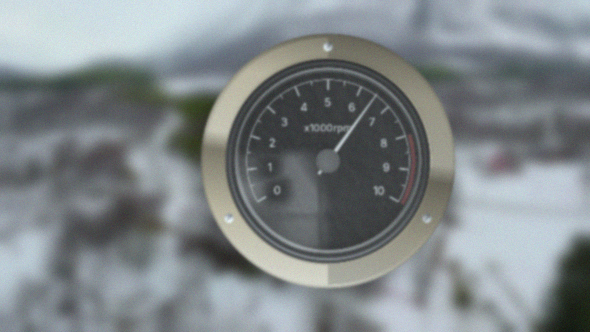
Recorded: 6500 rpm
